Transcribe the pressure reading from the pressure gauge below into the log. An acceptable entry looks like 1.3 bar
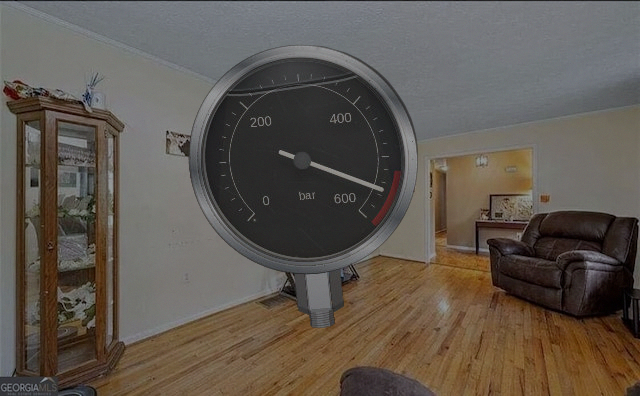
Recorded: 550 bar
